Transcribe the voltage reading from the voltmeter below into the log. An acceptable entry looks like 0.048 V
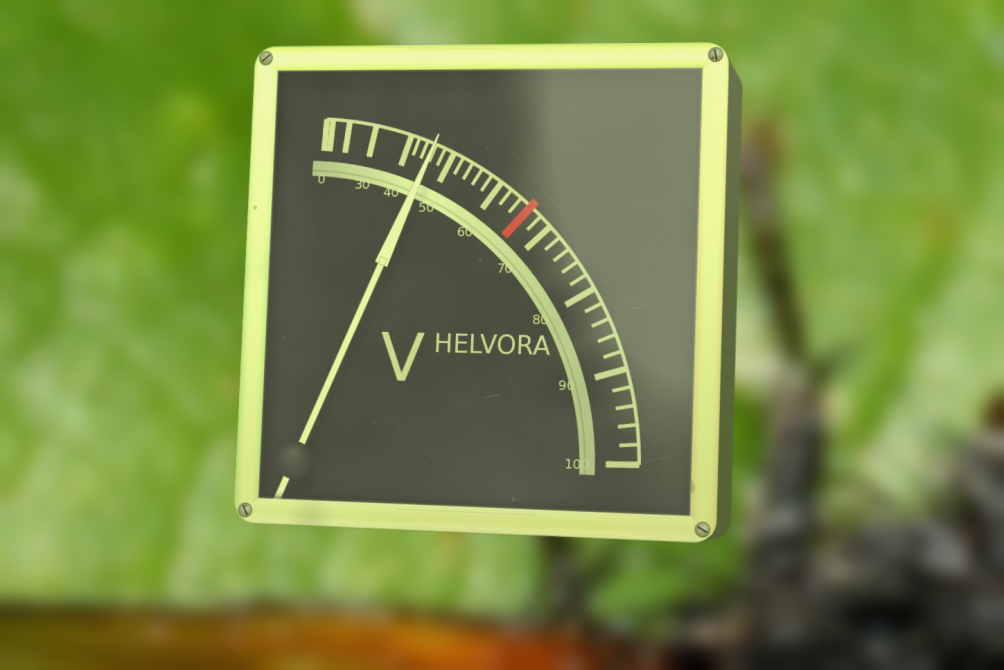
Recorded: 46 V
